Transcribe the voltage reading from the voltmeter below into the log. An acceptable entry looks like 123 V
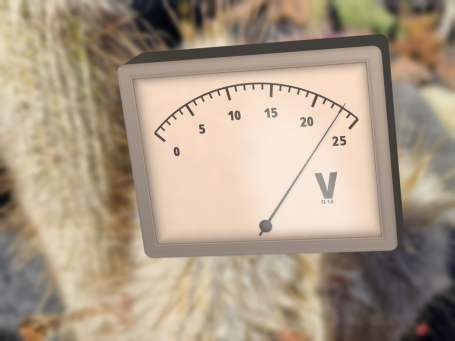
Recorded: 23 V
